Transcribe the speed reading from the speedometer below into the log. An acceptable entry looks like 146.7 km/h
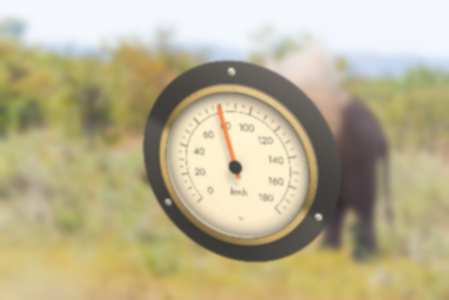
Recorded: 80 km/h
